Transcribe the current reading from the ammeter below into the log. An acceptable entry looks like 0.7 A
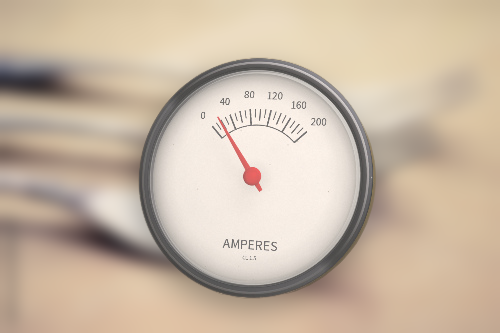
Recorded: 20 A
